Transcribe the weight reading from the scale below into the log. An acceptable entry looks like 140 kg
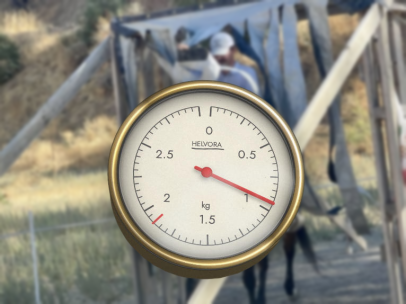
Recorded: 0.95 kg
